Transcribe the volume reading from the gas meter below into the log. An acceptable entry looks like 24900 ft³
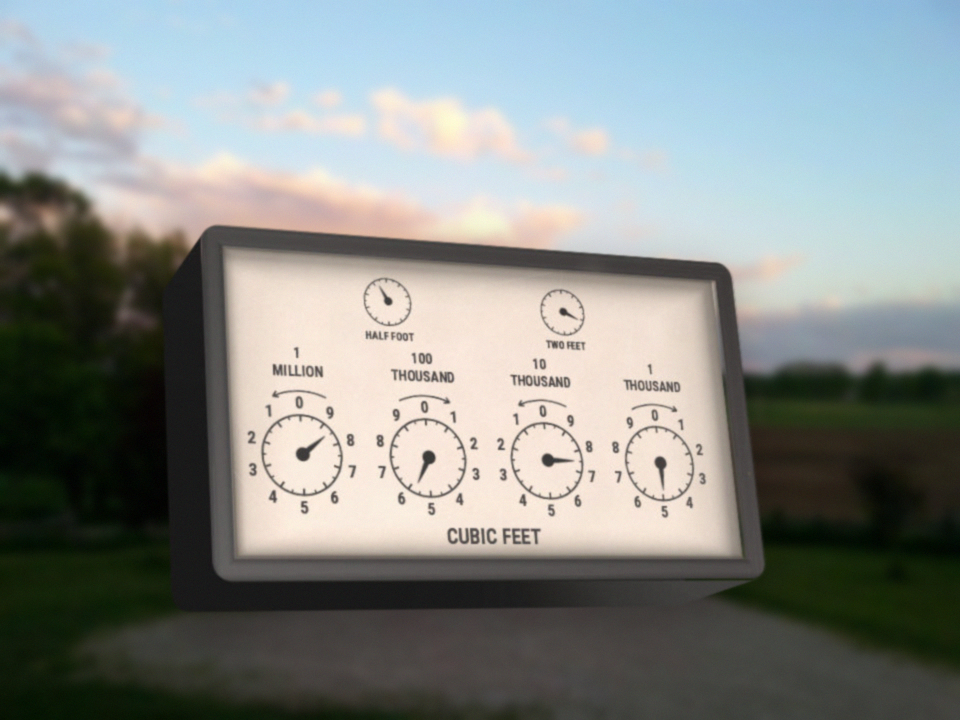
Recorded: 857500 ft³
